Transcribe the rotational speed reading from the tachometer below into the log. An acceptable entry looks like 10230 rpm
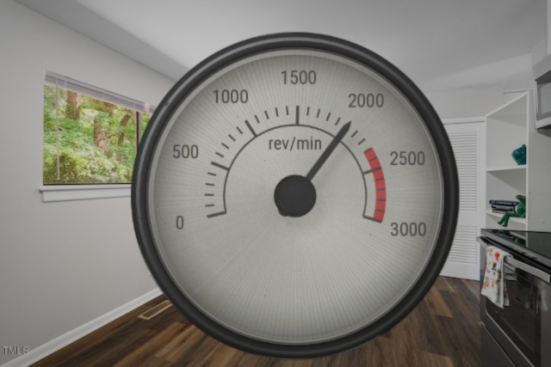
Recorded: 2000 rpm
